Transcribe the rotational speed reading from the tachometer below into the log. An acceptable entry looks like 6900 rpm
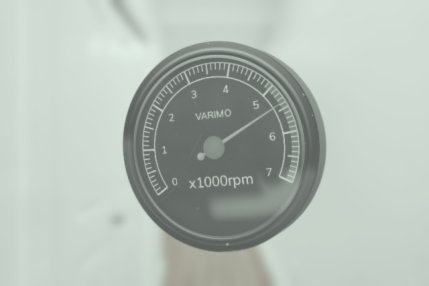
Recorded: 5400 rpm
